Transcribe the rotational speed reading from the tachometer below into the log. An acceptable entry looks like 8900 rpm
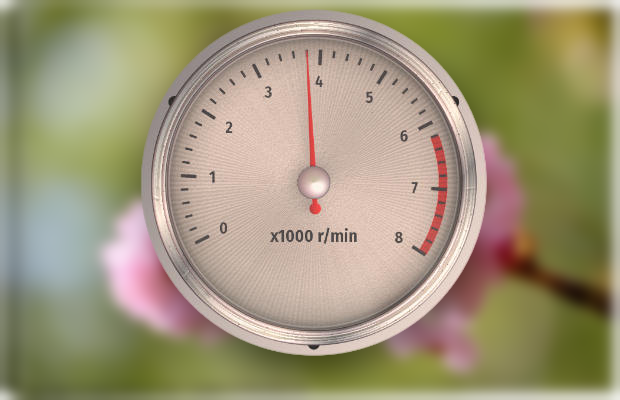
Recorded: 3800 rpm
